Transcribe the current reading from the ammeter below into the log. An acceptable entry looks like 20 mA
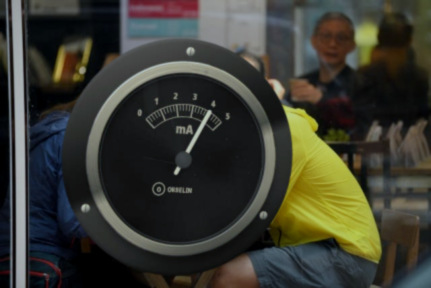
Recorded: 4 mA
